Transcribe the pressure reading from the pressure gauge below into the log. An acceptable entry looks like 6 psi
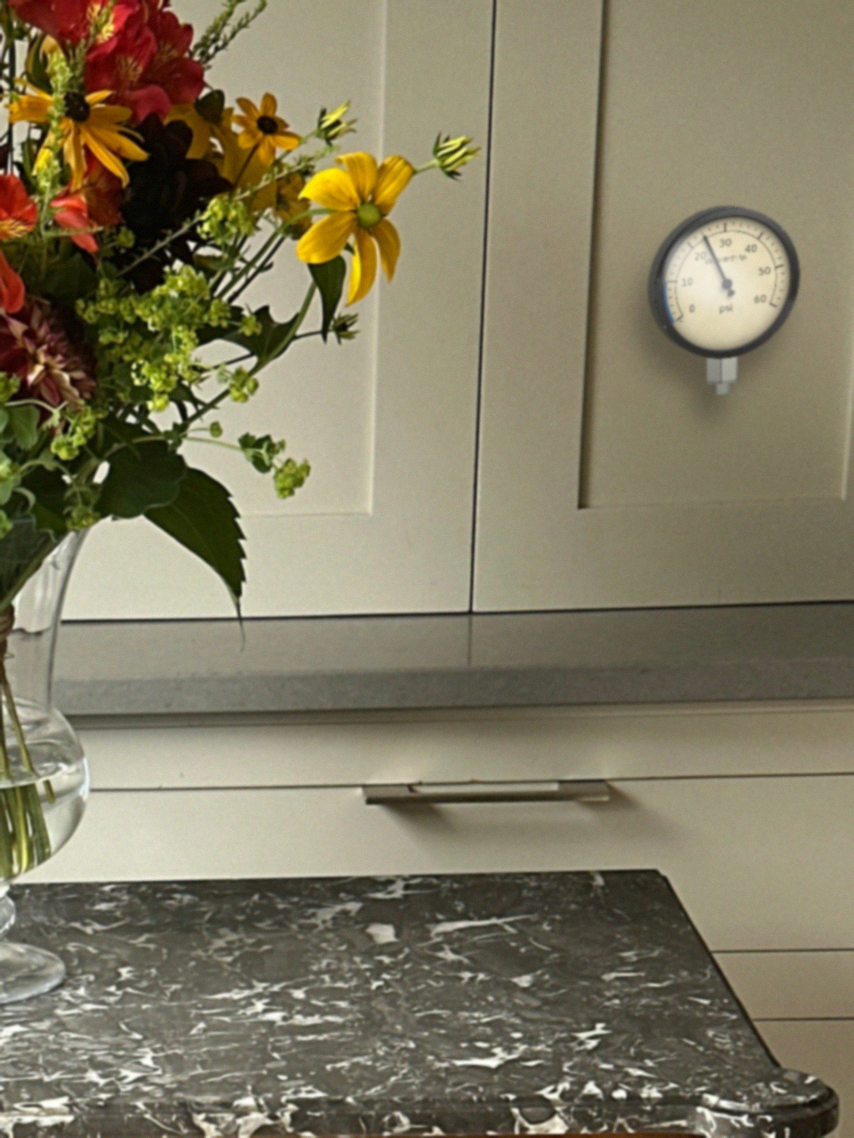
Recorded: 24 psi
